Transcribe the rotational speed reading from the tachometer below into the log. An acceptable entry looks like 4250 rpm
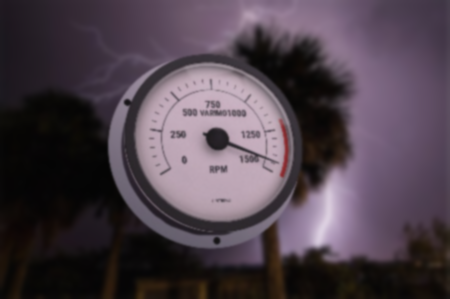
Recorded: 1450 rpm
